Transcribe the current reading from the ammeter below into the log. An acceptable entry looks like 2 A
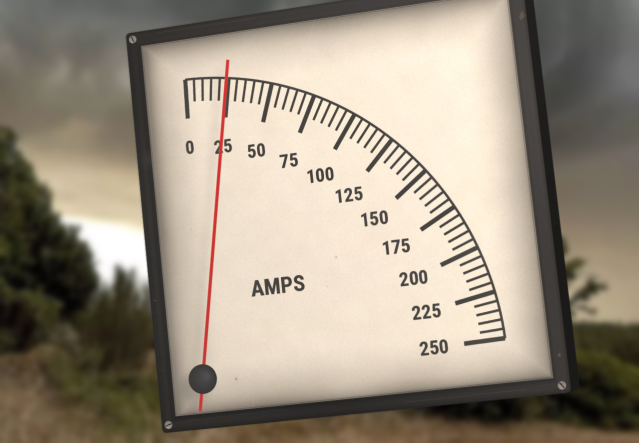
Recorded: 25 A
